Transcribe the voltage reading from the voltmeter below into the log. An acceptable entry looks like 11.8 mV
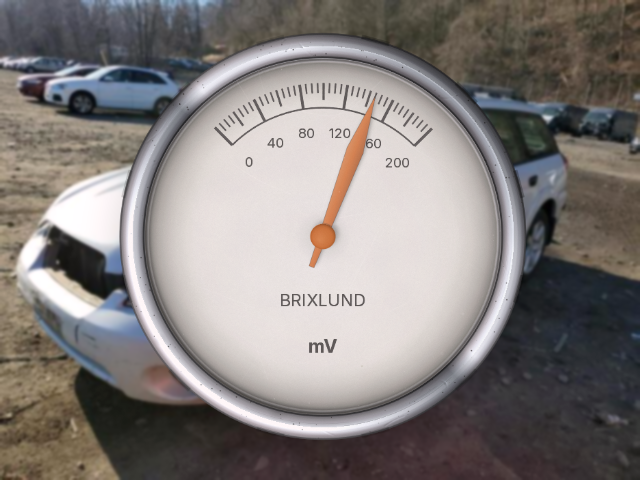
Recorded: 145 mV
